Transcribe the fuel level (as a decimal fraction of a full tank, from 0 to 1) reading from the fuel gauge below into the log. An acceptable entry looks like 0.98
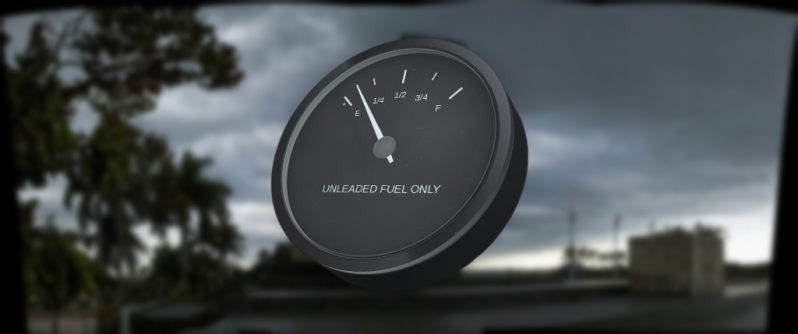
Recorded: 0.125
